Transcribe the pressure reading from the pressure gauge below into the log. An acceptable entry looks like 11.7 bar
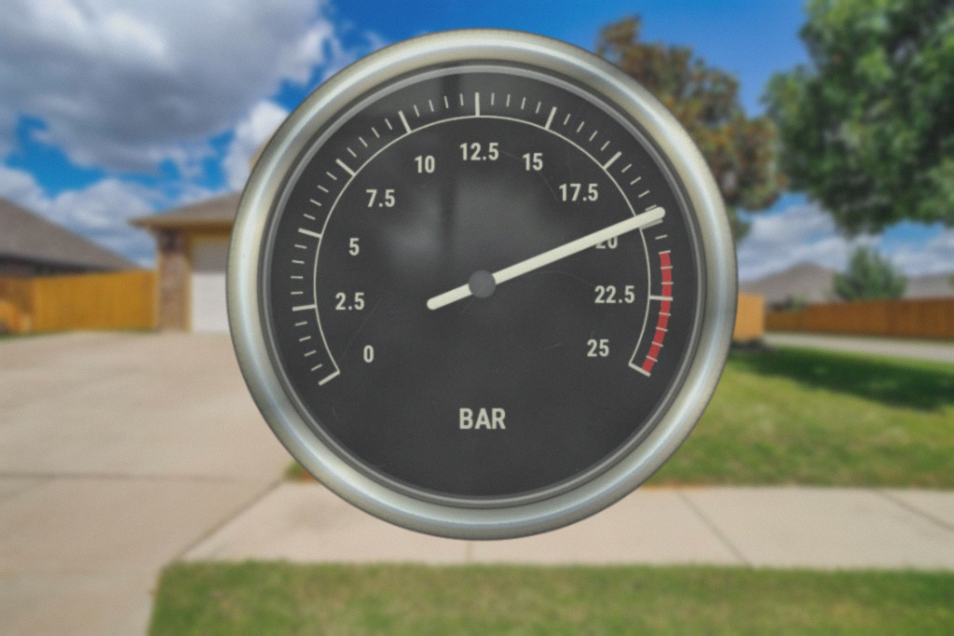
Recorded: 19.75 bar
